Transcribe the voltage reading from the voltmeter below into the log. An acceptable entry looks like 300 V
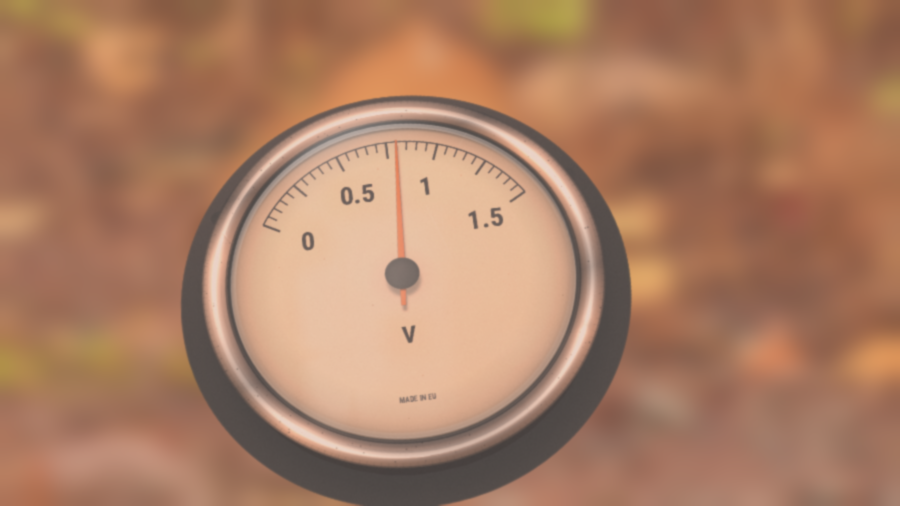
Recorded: 0.8 V
